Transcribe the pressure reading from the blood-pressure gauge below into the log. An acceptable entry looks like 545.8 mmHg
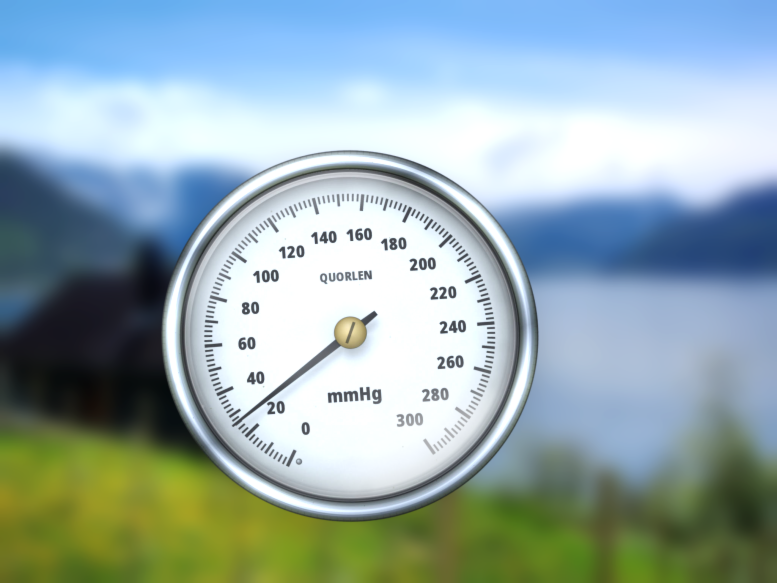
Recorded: 26 mmHg
